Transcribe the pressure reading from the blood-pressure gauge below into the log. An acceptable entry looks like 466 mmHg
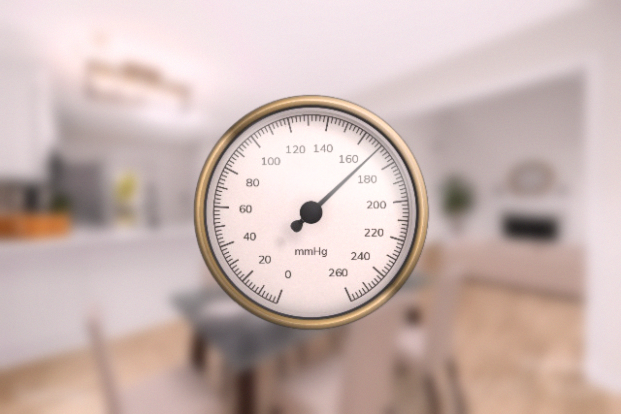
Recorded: 170 mmHg
